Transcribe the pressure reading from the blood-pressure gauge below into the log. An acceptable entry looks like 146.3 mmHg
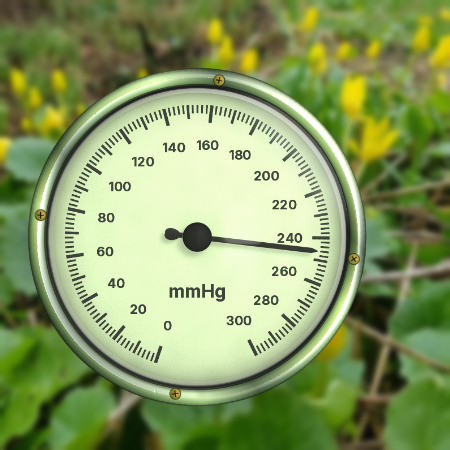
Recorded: 246 mmHg
